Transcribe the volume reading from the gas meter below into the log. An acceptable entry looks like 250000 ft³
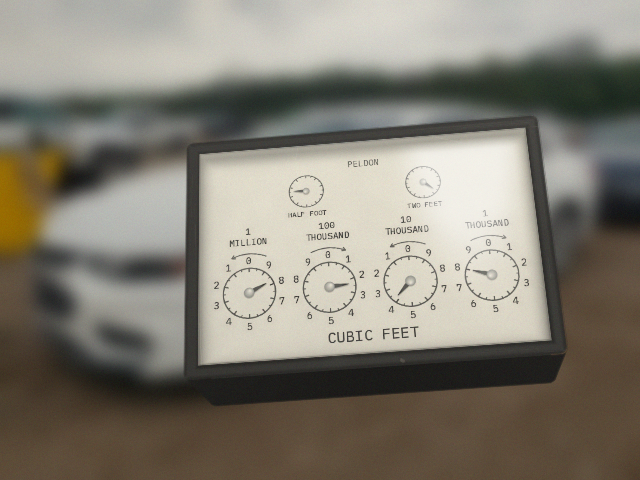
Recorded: 823800 ft³
